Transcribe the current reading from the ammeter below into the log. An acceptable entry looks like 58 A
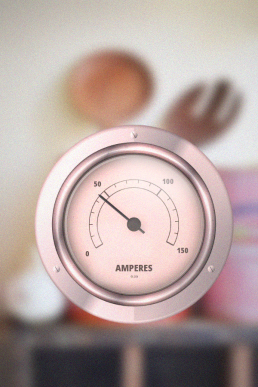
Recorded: 45 A
